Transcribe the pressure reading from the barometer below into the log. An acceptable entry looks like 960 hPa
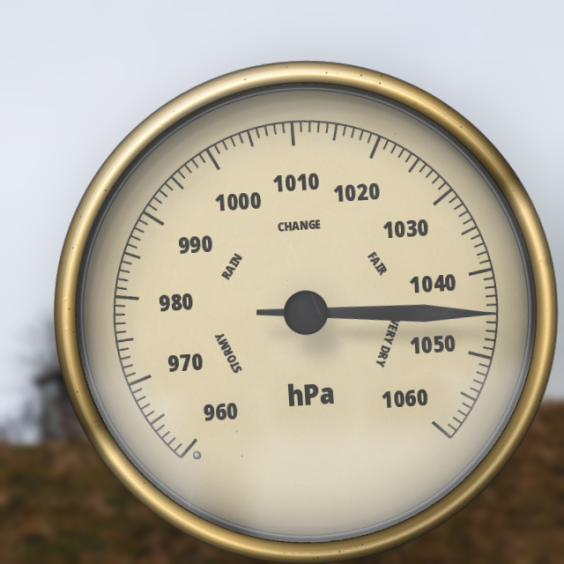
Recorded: 1045 hPa
